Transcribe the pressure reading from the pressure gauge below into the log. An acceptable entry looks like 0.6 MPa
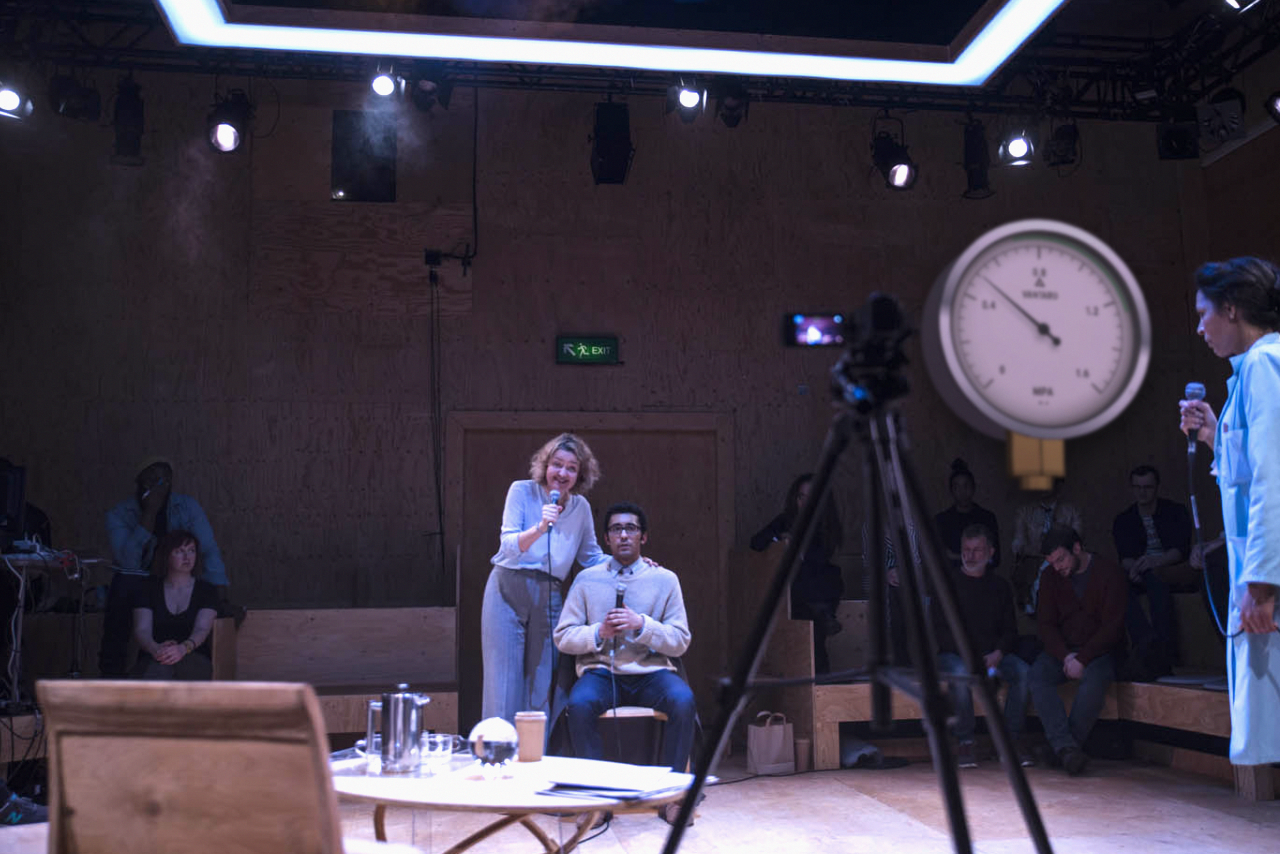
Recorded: 0.5 MPa
